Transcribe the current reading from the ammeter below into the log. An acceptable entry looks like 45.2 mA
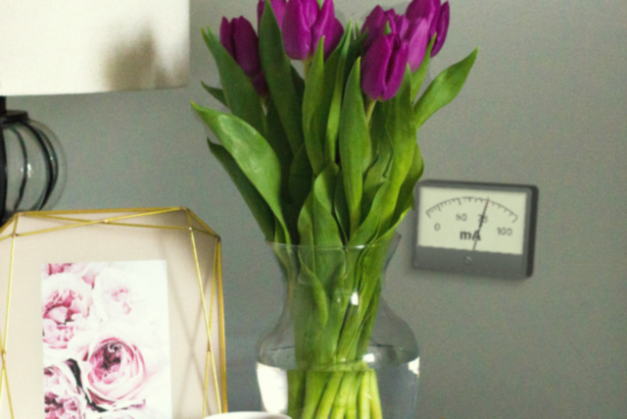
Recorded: 75 mA
